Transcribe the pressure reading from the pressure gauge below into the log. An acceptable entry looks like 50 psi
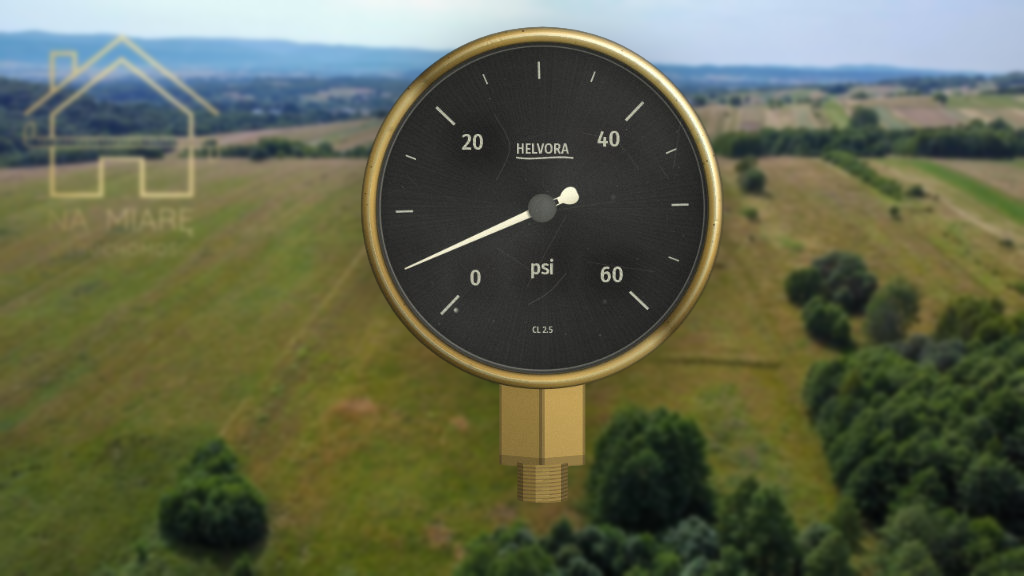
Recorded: 5 psi
